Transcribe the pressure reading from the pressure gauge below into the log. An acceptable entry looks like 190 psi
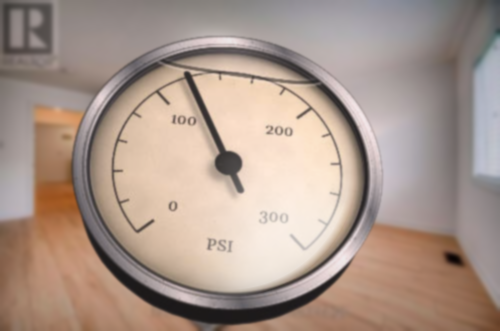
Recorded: 120 psi
